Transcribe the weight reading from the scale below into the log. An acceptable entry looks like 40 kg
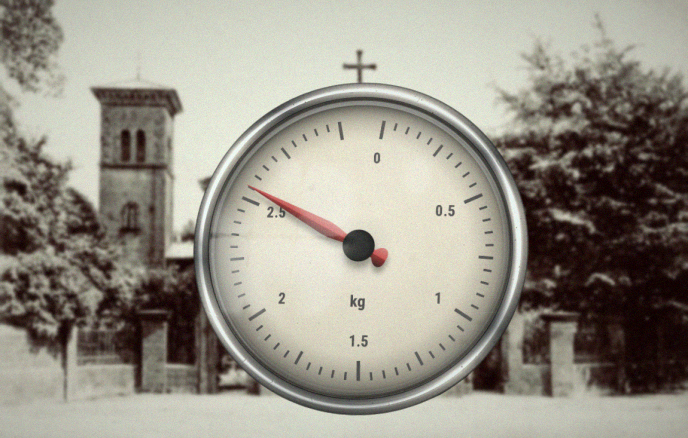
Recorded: 2.55 kg
